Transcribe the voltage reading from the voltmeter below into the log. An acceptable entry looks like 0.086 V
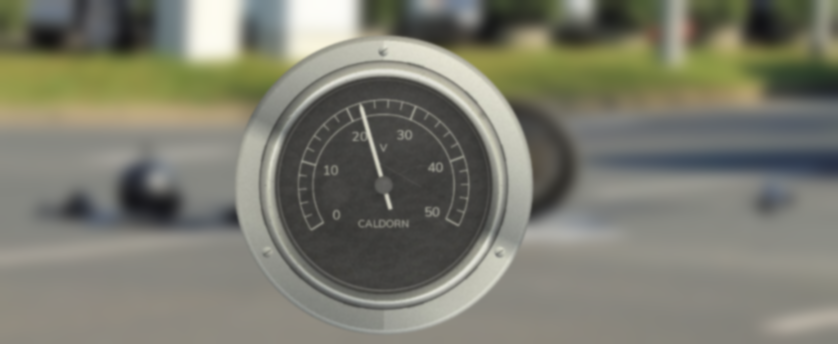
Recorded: 22 V
